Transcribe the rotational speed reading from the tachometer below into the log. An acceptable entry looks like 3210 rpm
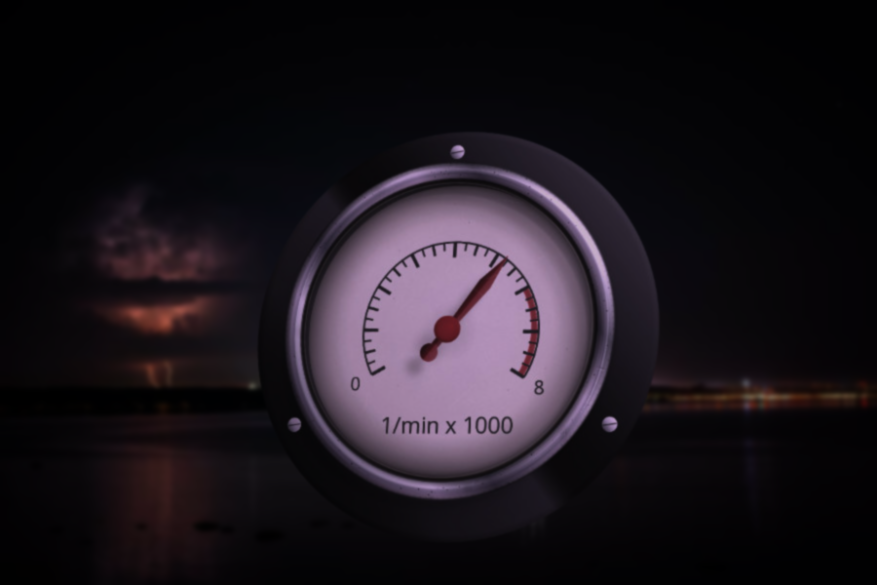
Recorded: 5250 rpm
